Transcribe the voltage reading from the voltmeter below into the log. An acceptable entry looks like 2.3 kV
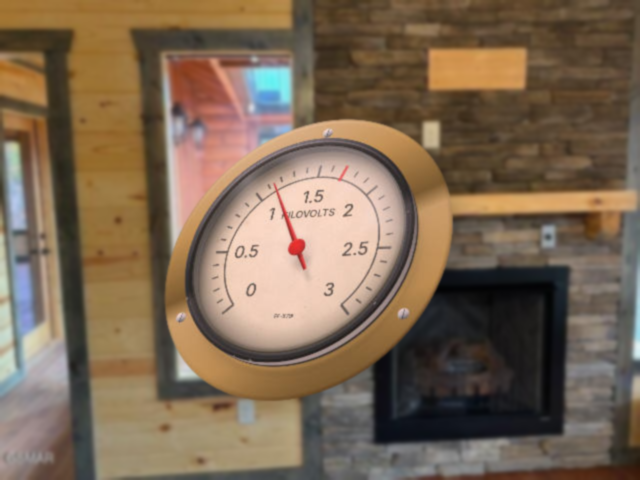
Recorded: 1.15 kV
